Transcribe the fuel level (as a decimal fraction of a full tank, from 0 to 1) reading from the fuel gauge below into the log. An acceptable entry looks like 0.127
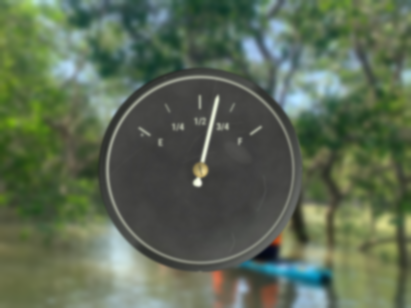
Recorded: 0.625
